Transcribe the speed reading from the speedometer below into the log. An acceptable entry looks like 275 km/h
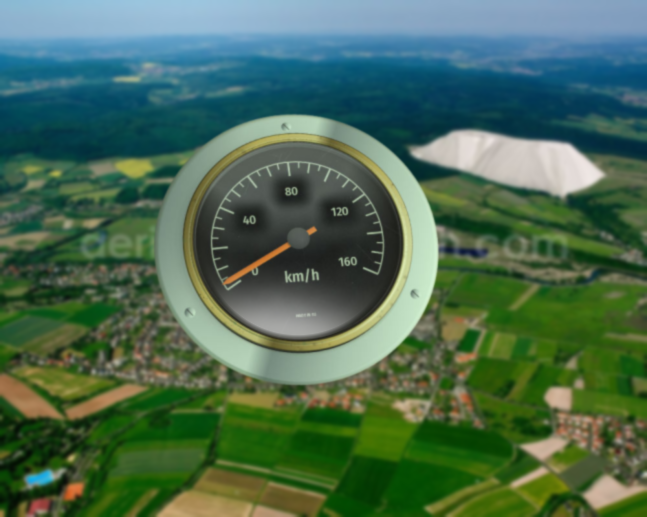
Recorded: 2.5 km/h
